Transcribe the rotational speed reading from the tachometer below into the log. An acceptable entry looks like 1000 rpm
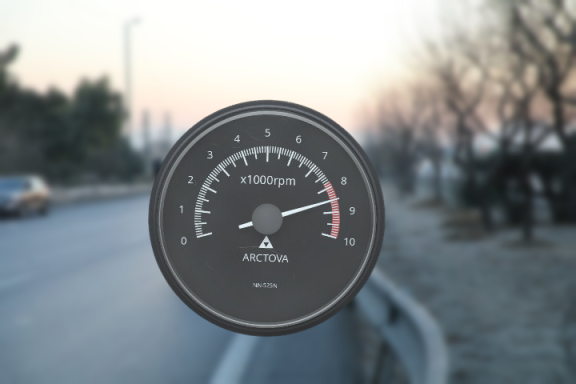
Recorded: 8500 rpm
